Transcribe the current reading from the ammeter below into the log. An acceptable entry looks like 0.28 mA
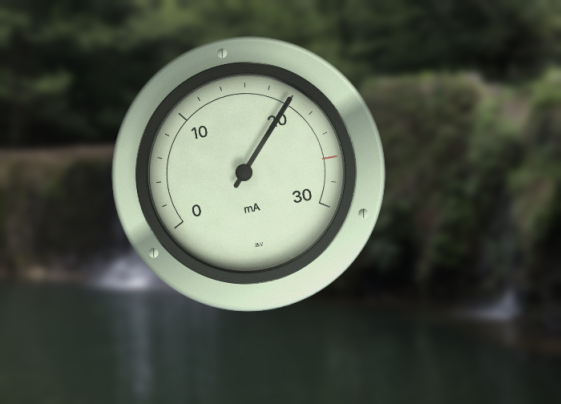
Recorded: 20 mA
